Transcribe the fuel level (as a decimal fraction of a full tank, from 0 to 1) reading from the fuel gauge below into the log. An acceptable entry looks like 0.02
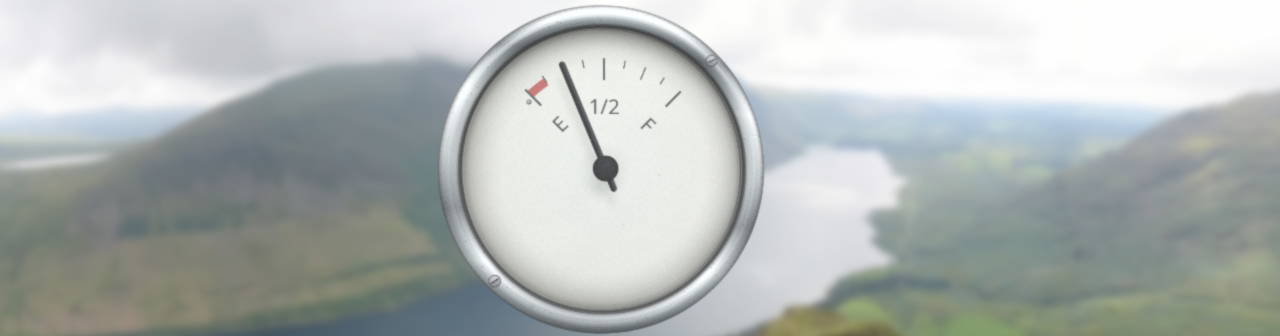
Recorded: 0.25
